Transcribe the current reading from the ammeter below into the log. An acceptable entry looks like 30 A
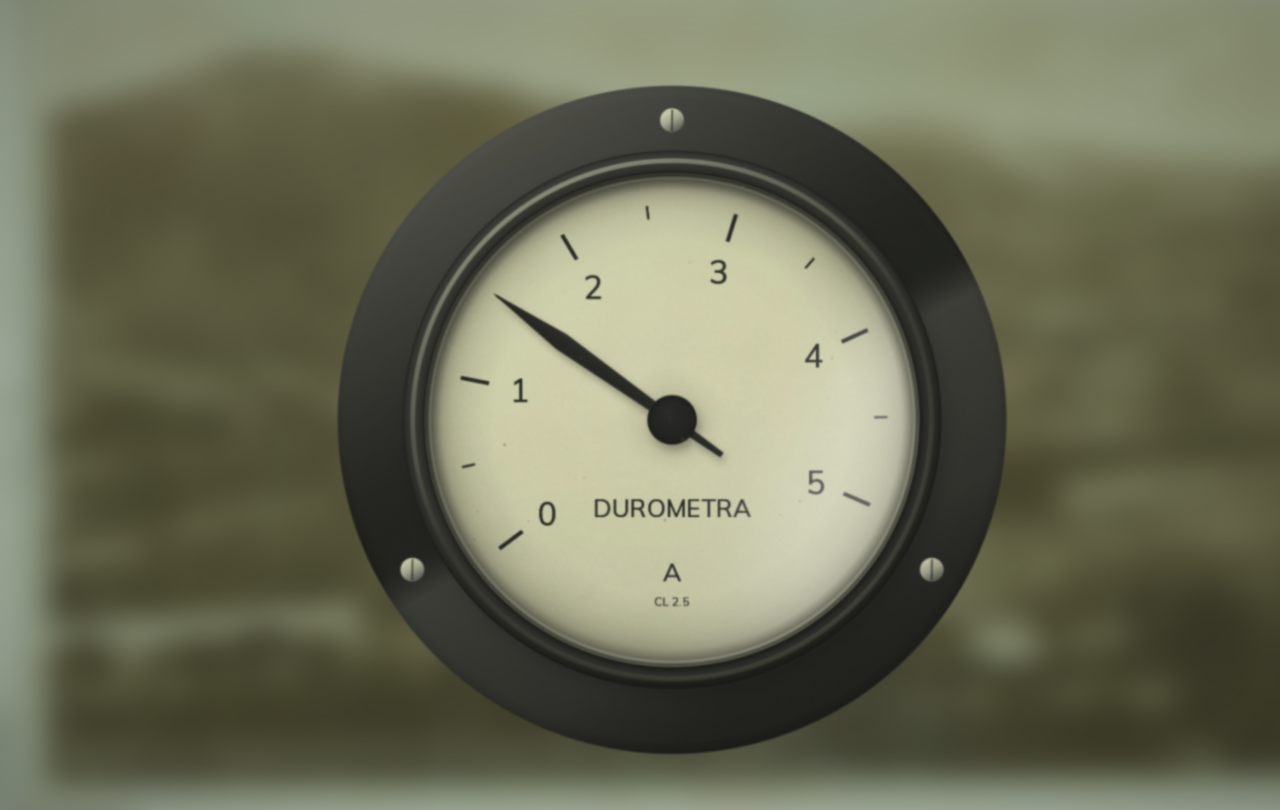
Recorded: 1.5 A
